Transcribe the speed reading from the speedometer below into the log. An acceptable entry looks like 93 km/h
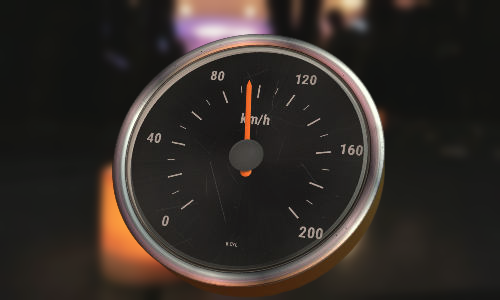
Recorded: 95 km/h
